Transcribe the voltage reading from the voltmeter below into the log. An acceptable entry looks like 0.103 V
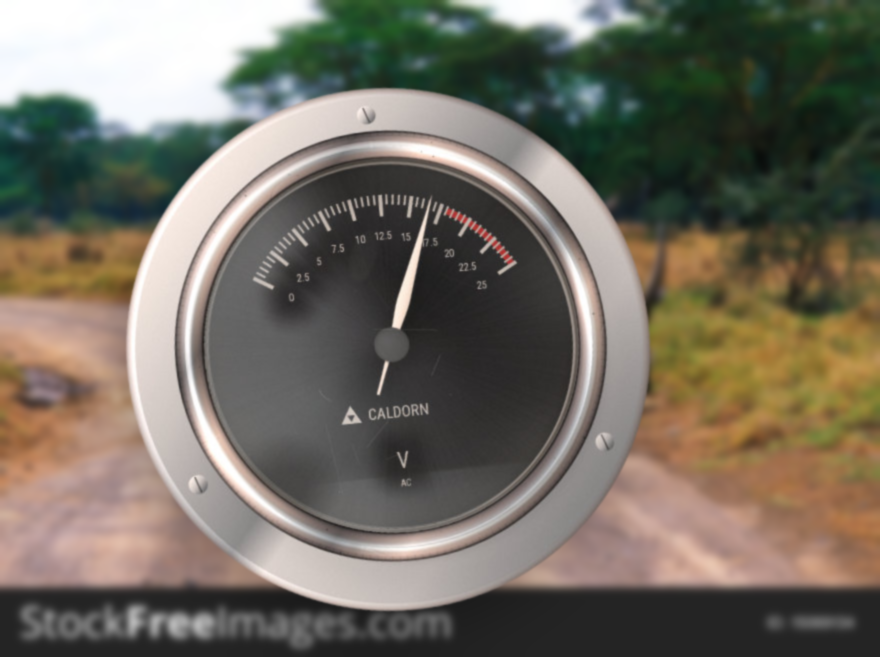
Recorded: 16.5 V
